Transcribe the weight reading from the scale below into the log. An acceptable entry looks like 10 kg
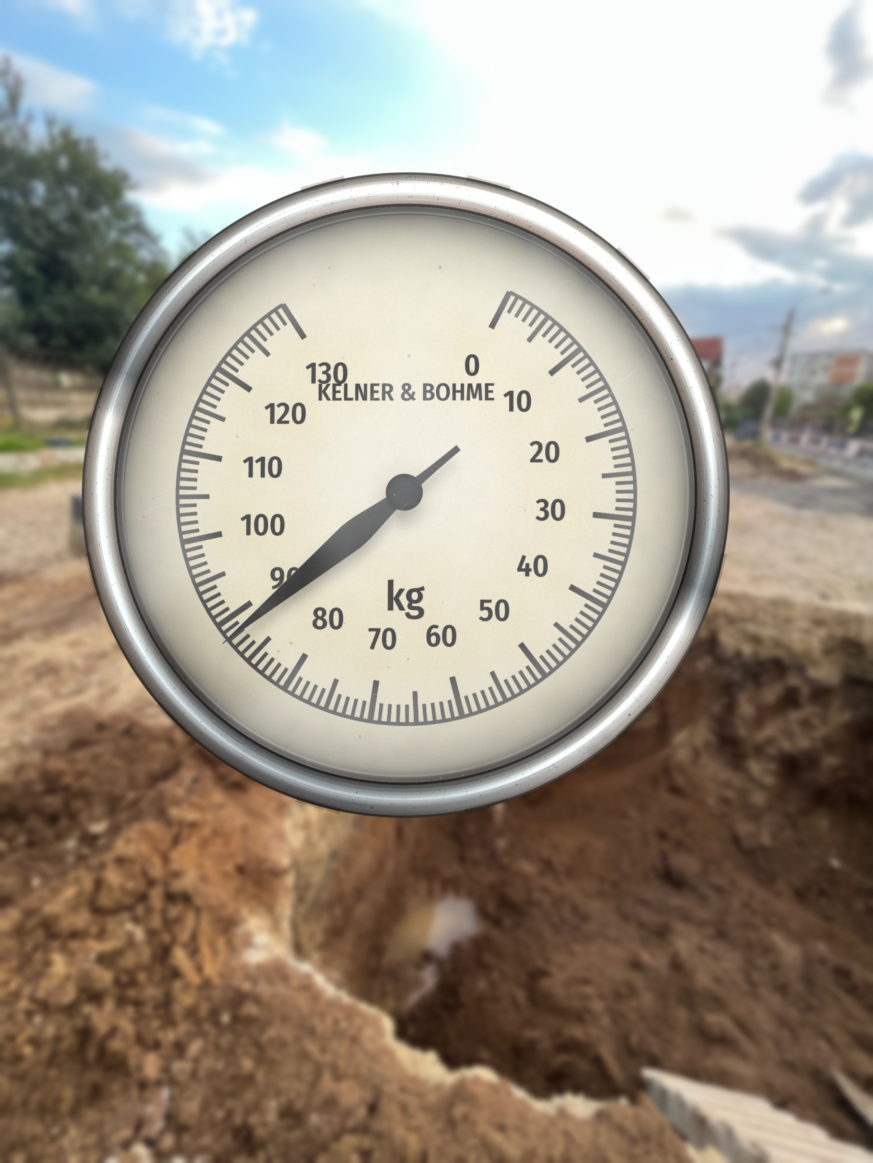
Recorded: 88 kg
